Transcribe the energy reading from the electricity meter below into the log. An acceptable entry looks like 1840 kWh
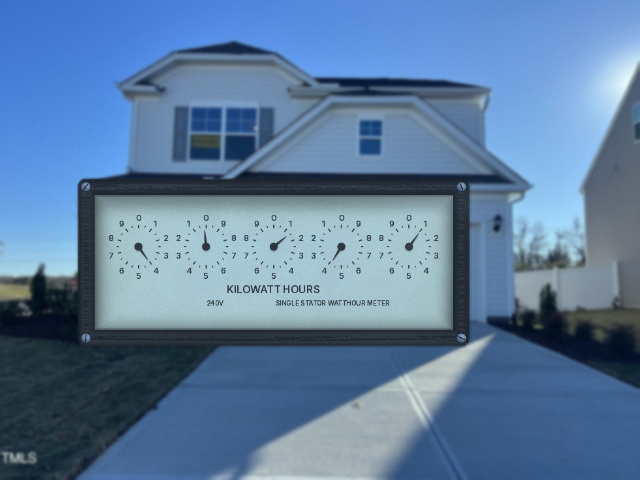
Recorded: 40141 kWh
